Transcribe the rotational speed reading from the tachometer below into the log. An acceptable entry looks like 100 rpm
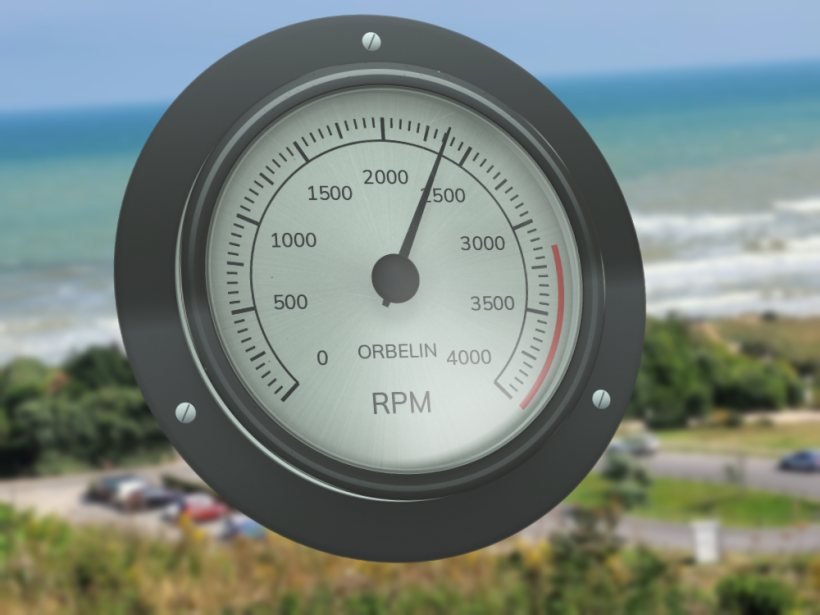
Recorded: 2350 rpm
